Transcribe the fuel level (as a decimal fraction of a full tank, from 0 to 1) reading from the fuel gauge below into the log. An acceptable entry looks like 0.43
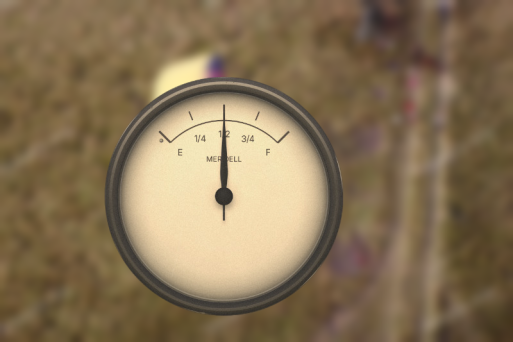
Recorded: 0.5
